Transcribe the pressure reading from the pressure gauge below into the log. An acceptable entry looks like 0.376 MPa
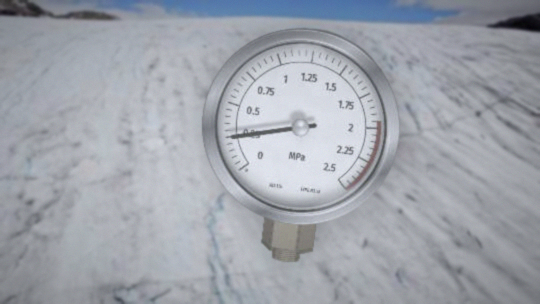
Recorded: 0.25 MPa
